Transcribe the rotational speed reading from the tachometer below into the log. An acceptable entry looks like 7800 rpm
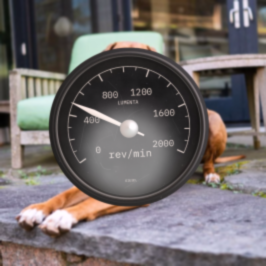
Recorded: 500 rpm
